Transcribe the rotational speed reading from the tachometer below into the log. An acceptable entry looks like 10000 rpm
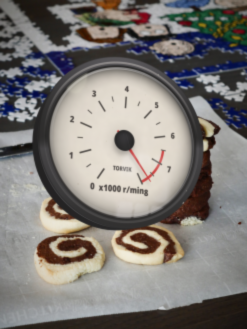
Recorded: 7750 rpm
